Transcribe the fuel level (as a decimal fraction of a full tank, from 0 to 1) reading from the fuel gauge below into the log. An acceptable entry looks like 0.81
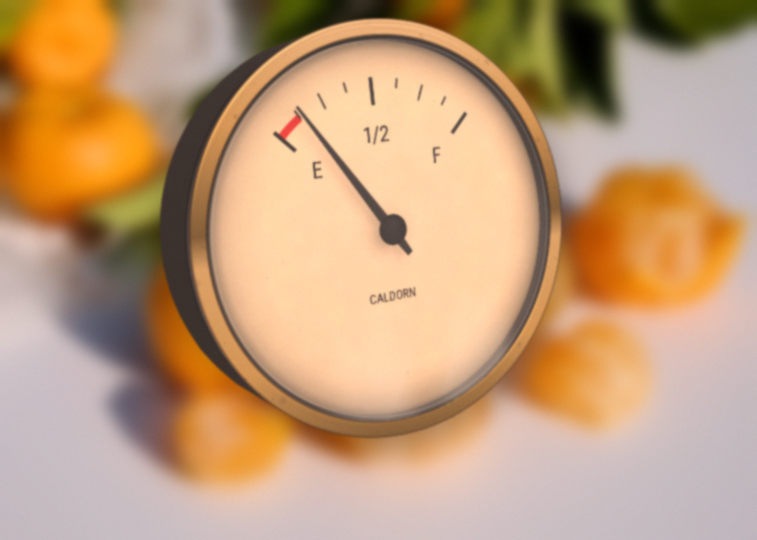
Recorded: 0.125
